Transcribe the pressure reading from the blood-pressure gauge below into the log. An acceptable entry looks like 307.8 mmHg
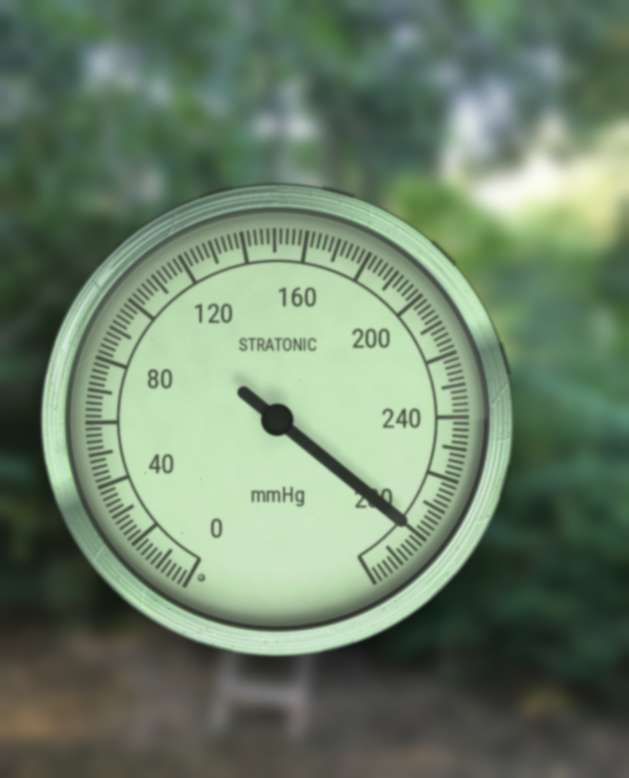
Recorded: 280 mmHg
